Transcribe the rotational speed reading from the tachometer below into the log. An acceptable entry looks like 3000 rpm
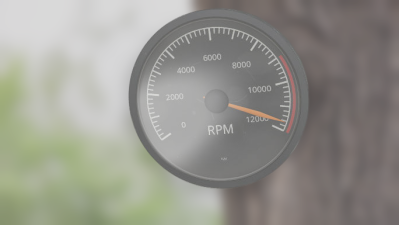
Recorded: 11600 rpm
